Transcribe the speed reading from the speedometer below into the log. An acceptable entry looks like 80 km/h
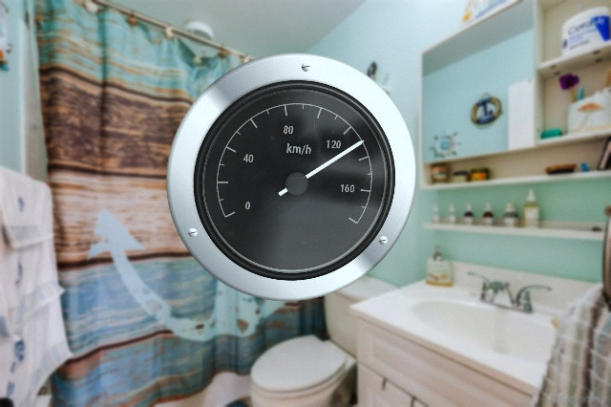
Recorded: 130 km/h
